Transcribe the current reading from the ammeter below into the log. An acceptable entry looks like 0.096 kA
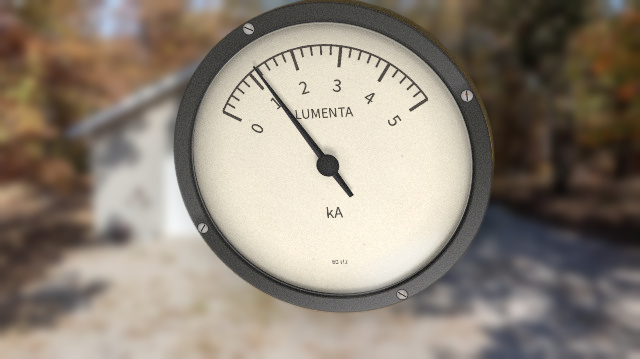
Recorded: 1.2 kA
